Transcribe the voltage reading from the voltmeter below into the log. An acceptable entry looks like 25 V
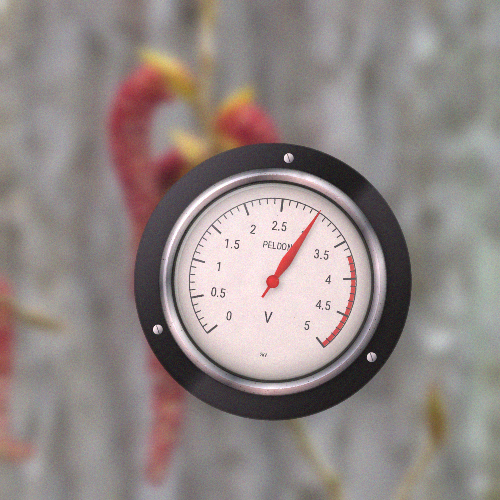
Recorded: 3 V
